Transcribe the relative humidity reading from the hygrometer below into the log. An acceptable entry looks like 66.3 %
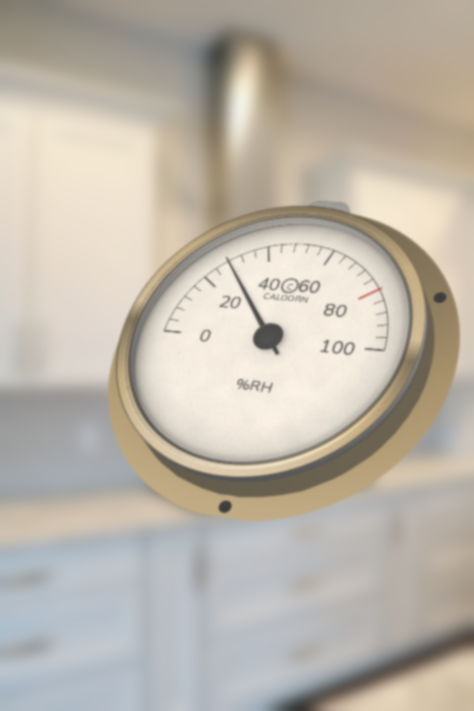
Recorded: 28 %
